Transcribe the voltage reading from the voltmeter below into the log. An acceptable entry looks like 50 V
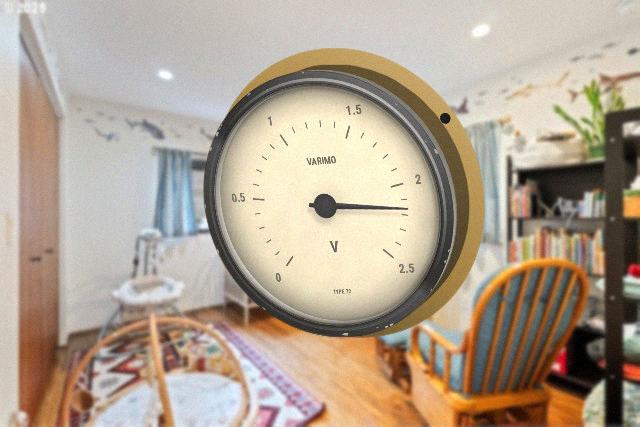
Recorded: 2.15 V
